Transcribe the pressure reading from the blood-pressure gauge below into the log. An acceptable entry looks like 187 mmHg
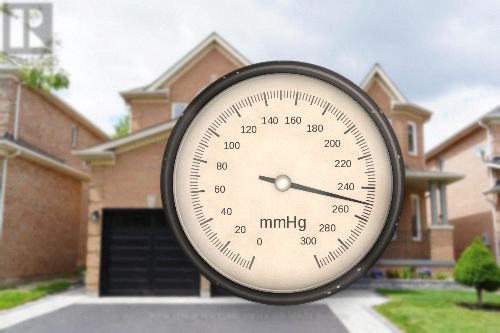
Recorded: 250 mmHg
